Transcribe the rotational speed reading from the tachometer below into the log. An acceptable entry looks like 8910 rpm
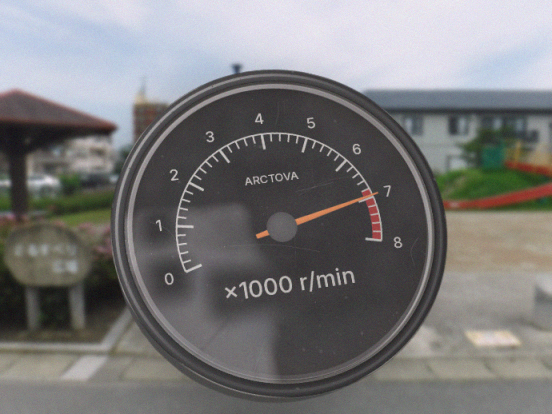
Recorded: 7000 rpm
